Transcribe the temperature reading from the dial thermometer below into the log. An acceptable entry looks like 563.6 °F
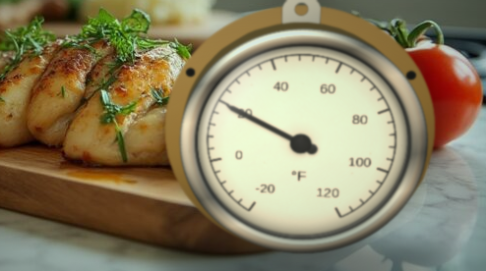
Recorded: 20 °F
